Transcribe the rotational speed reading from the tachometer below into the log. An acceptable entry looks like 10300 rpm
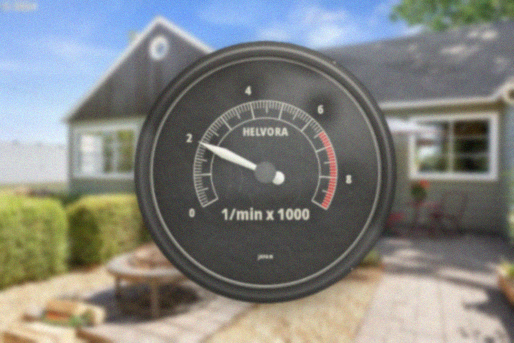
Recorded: 2000 rpm
